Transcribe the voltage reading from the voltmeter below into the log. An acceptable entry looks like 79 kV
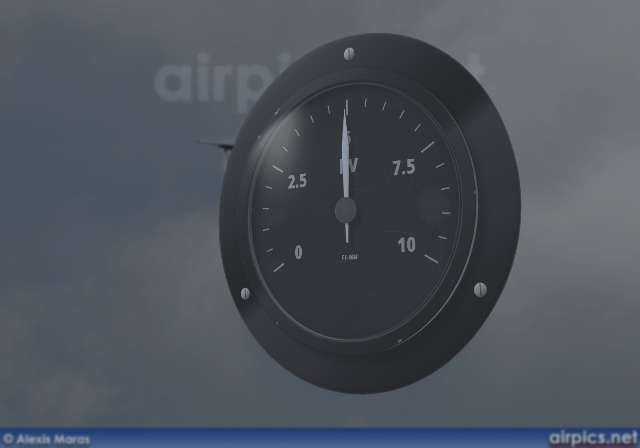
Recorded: 5 kV
